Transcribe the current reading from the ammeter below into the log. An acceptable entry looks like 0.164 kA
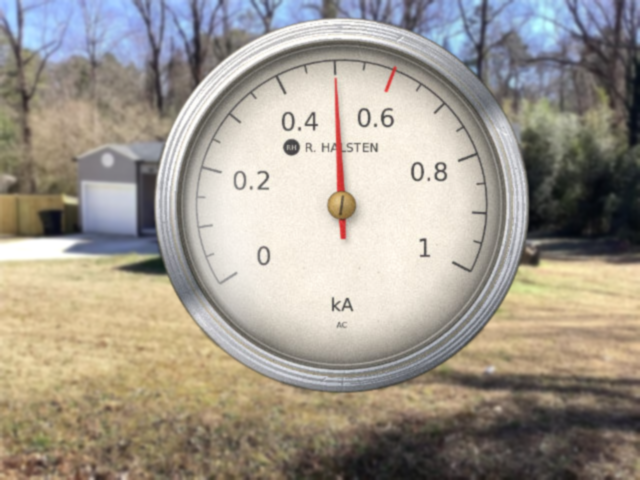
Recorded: 0.5 kA
